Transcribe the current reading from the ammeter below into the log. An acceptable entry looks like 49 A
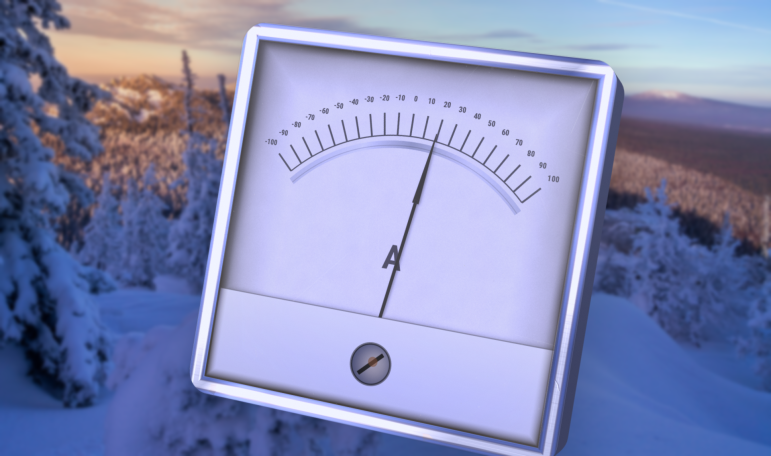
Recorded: 20 A
